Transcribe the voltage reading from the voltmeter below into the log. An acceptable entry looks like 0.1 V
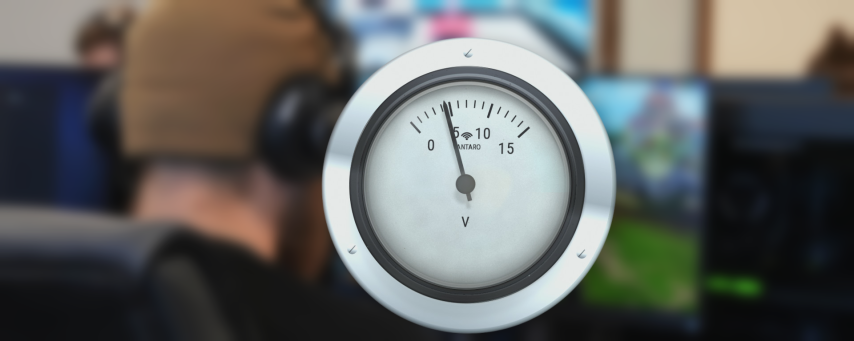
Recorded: 4.5 V
